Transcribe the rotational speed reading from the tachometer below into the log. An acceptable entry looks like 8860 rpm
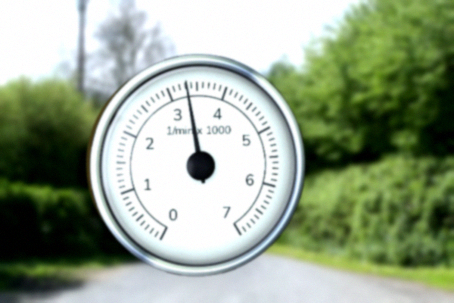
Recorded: 3300 rpm
